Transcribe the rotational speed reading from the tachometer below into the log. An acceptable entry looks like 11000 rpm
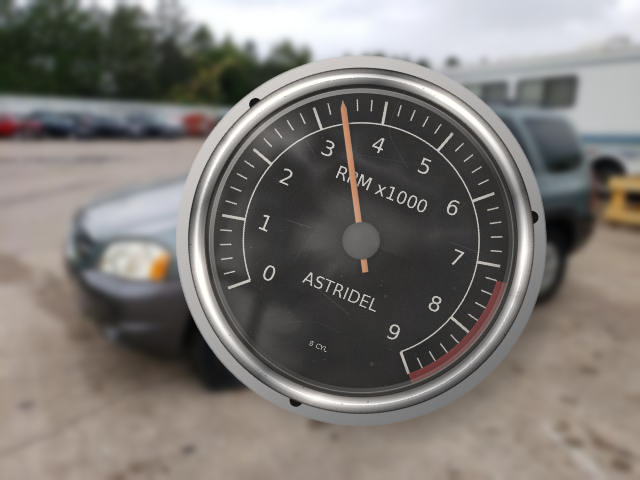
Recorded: 3400 rpm
